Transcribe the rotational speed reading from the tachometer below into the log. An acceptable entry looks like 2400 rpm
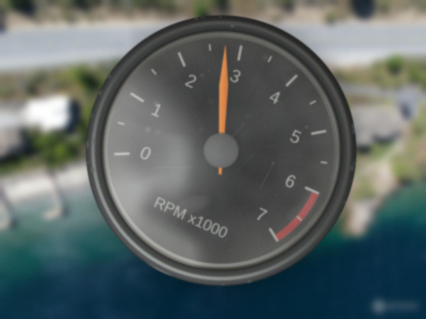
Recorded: 2750 rpm
